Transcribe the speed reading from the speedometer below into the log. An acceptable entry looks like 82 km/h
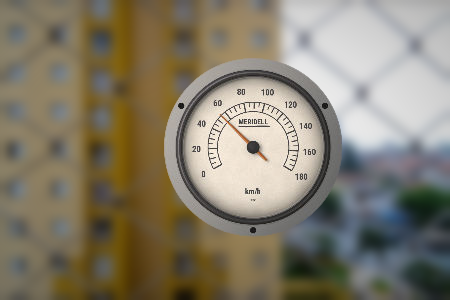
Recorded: 55 km/h
